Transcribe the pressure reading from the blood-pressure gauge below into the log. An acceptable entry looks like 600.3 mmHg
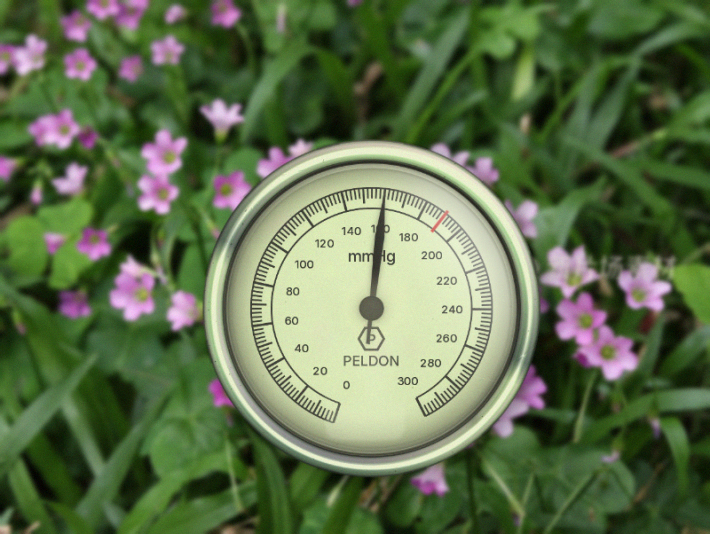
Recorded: 160 mmHg
